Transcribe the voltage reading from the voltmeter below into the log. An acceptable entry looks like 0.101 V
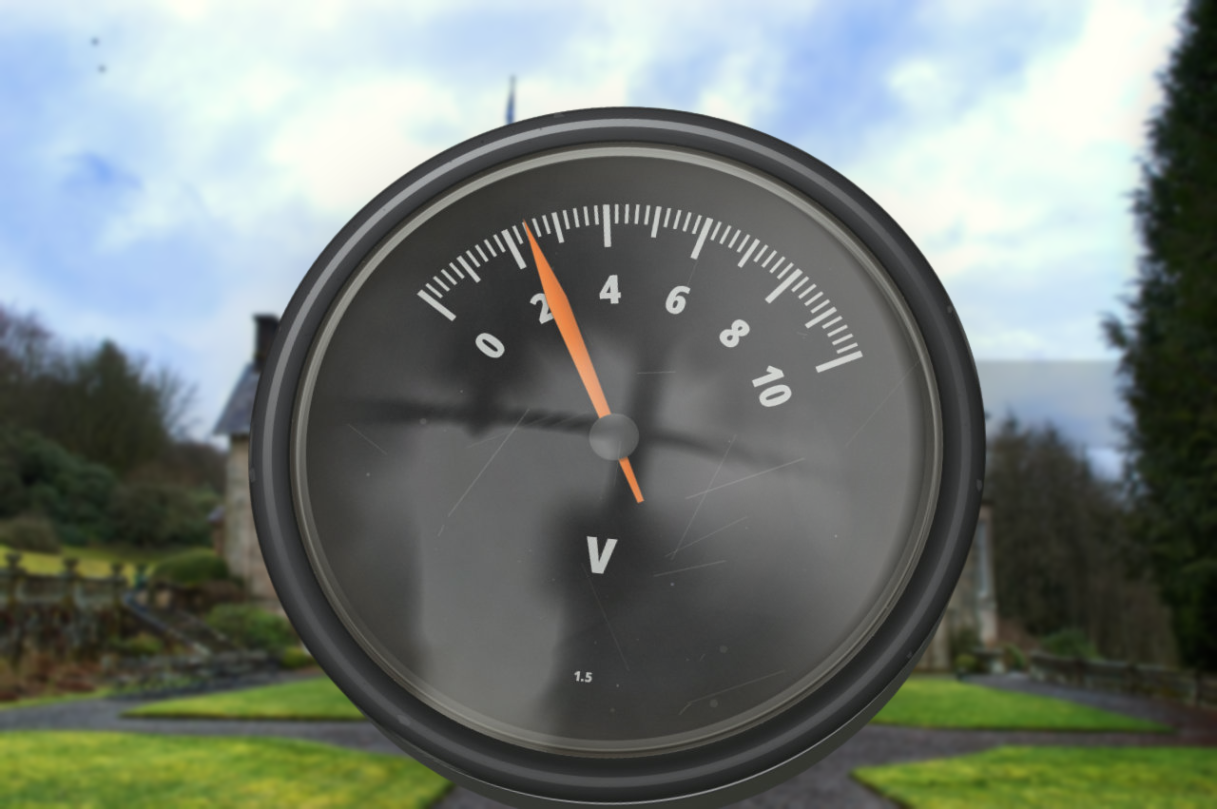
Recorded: 2.4 V
